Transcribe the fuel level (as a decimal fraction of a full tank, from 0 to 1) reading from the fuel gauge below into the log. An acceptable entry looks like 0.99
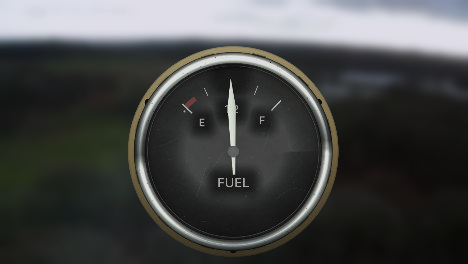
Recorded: 0.5
